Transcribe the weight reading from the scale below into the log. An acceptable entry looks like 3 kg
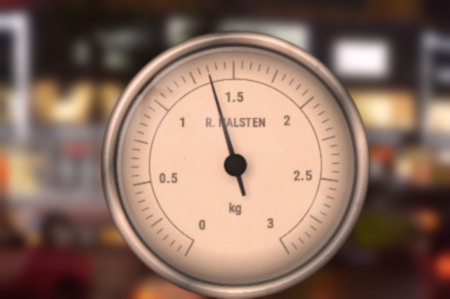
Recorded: 1.35 kg
